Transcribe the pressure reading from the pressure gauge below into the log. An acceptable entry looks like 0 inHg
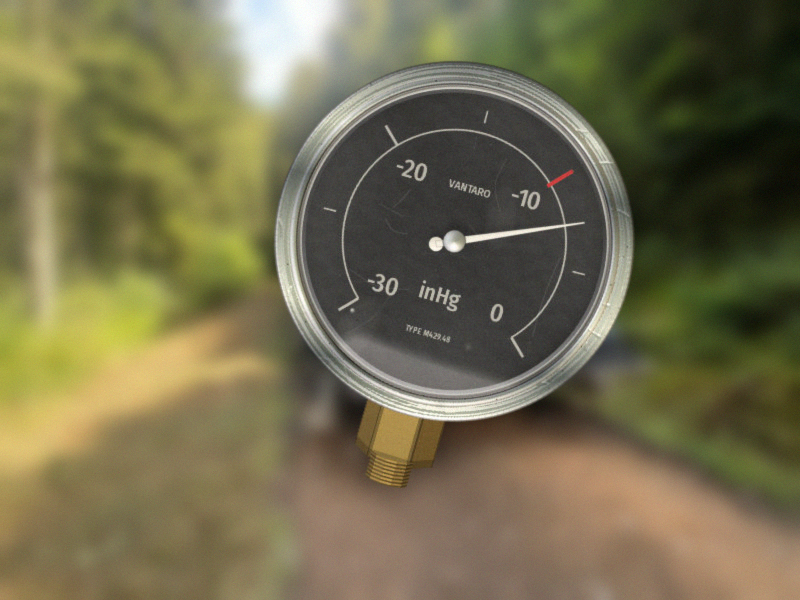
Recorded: -7.5 inHg
